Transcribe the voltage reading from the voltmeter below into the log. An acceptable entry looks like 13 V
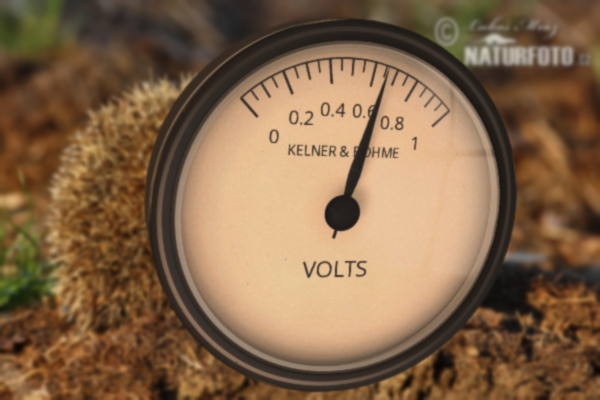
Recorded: 0.65 V
